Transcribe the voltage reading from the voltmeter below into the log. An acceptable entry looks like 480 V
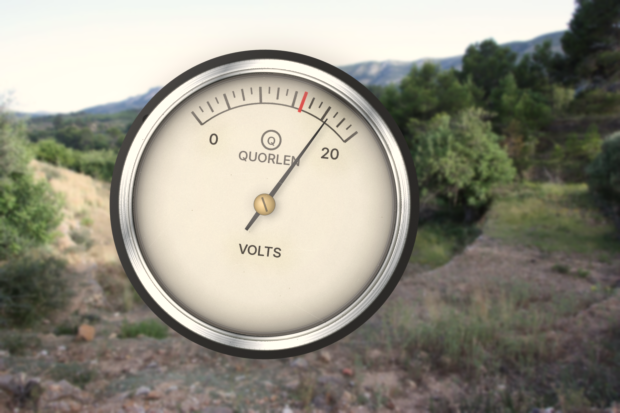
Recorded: 16.5 V
